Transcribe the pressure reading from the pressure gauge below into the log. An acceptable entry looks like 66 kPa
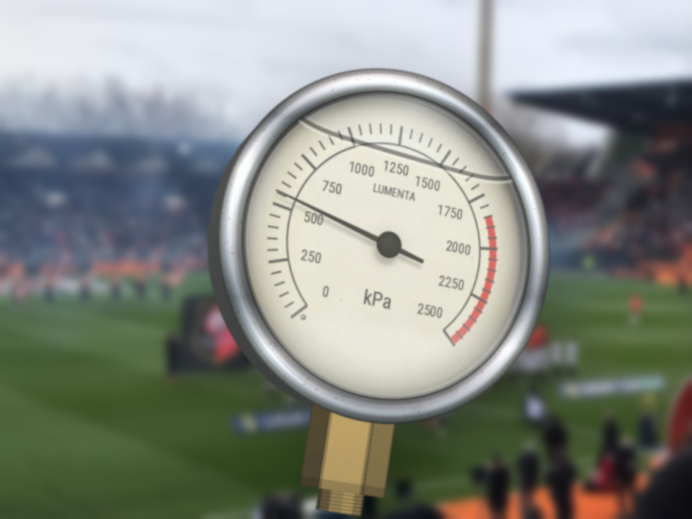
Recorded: 550 kPa
